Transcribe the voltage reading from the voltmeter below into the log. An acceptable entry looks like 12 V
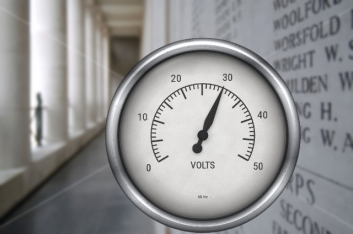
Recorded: 30 V
